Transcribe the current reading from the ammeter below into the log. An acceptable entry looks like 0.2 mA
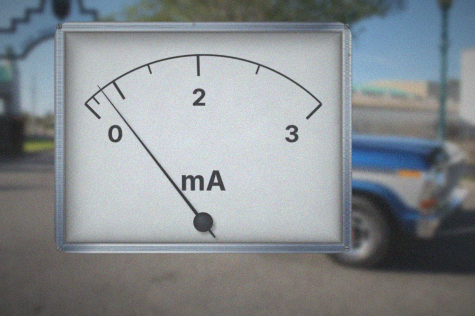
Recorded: 0.75 mA
